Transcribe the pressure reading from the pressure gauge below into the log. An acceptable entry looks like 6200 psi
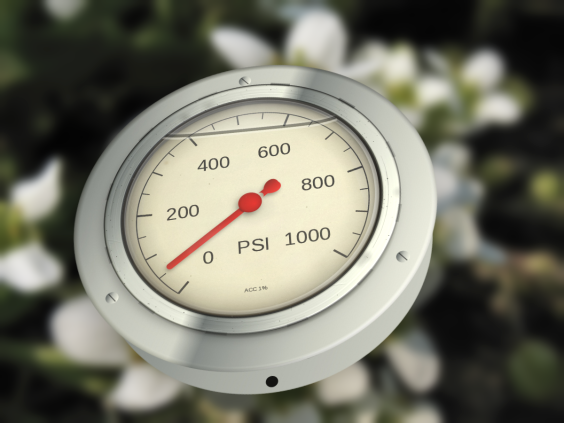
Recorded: 50 psi
